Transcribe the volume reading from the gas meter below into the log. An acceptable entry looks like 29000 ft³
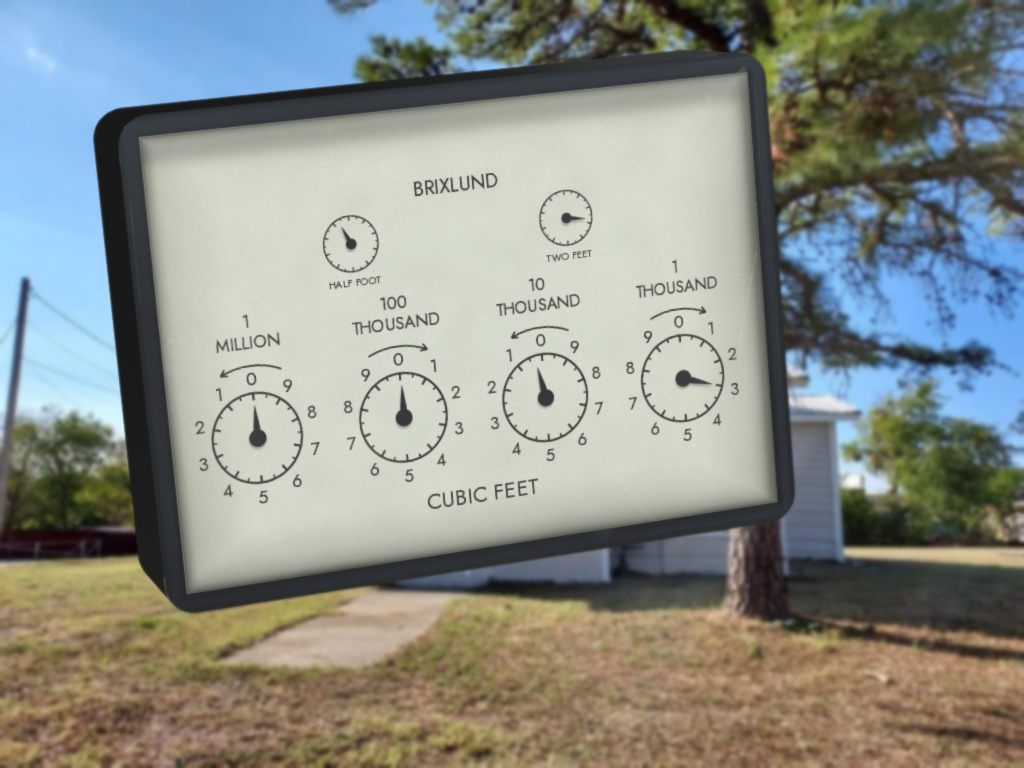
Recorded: 300 ft³
